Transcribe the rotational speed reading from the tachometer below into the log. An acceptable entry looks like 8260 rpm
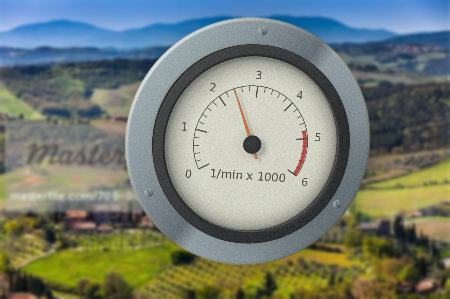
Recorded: 2400 rpm
